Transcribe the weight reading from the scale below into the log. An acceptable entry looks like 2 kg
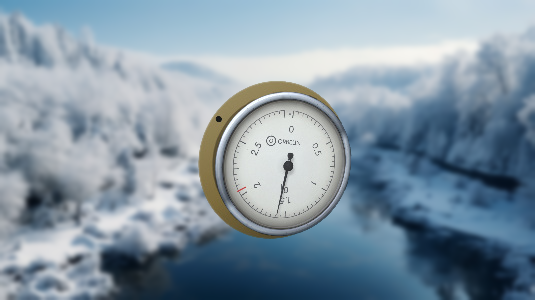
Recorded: 1.6 kg
